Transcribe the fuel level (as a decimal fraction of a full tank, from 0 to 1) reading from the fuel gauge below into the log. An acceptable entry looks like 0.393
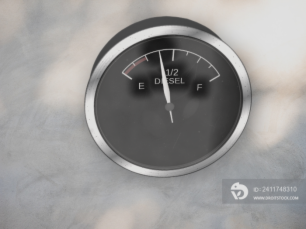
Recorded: 0.375
